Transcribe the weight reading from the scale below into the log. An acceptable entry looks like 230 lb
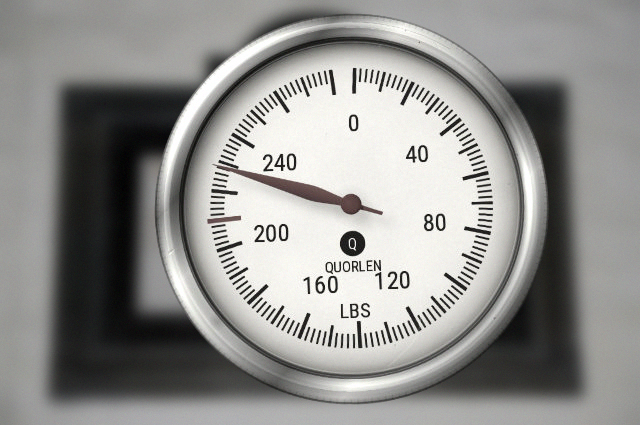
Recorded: 228 lb
